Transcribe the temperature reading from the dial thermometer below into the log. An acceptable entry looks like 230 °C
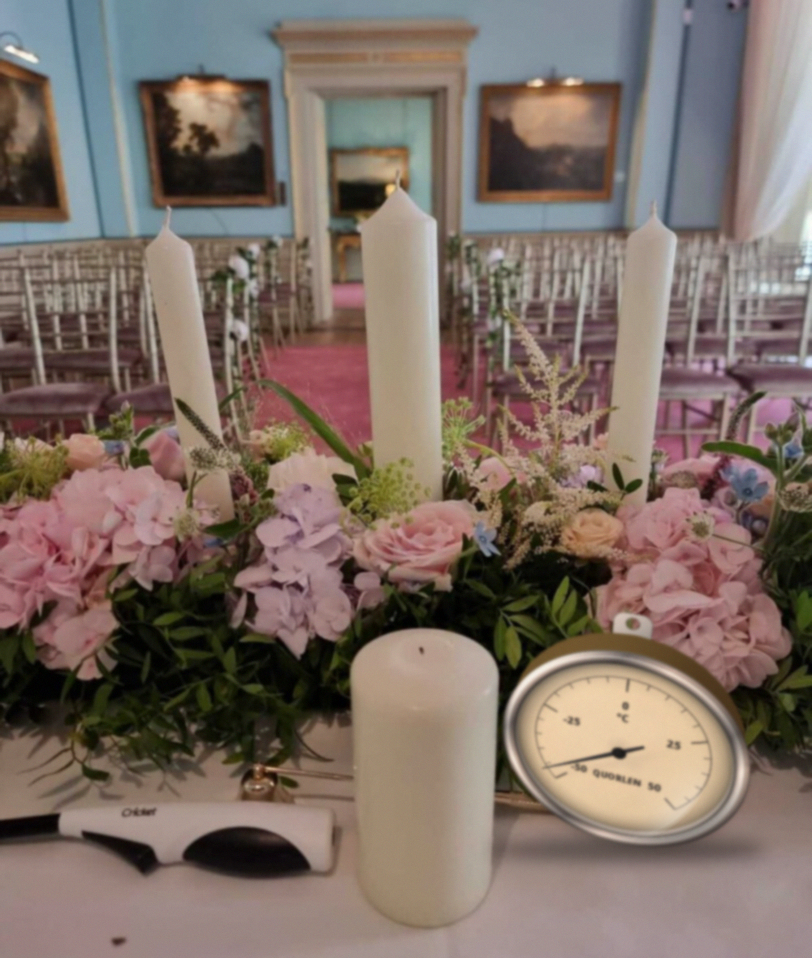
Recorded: -45 °C
